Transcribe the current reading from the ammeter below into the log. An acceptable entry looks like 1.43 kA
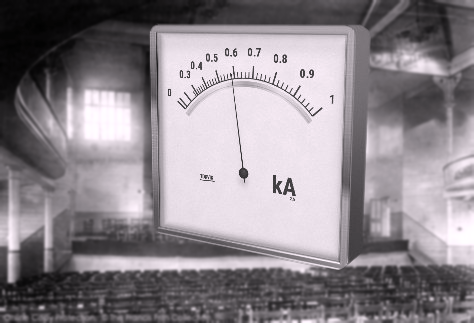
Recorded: 0.6 kA
